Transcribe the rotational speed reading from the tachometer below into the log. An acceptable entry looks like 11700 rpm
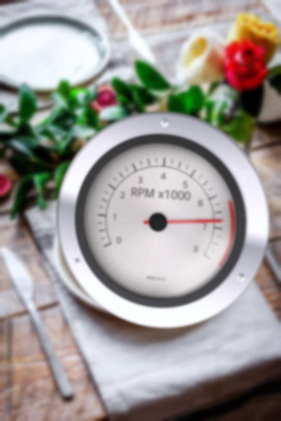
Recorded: 6750 rpm
